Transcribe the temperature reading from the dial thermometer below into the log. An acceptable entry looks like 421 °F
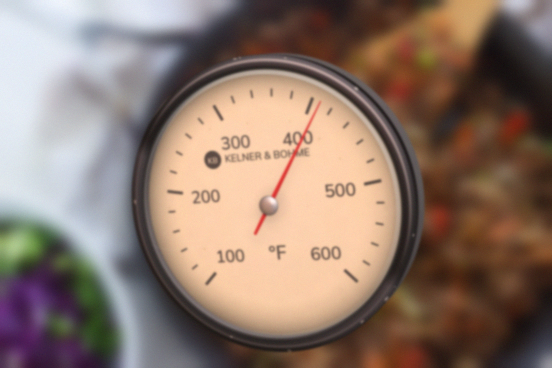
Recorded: 410 °F
